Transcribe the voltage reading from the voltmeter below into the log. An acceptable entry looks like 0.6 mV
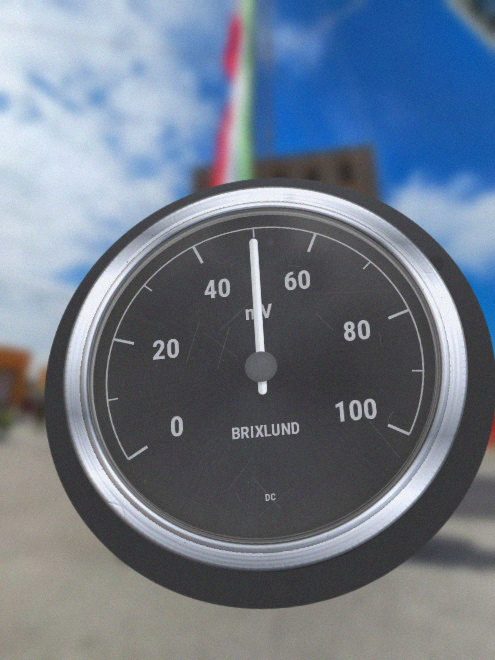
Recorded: 50 mV
